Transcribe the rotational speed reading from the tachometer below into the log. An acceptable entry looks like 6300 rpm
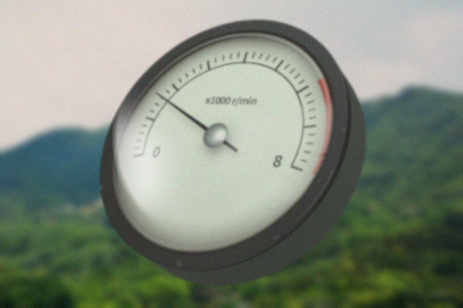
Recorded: 1600 rpm
